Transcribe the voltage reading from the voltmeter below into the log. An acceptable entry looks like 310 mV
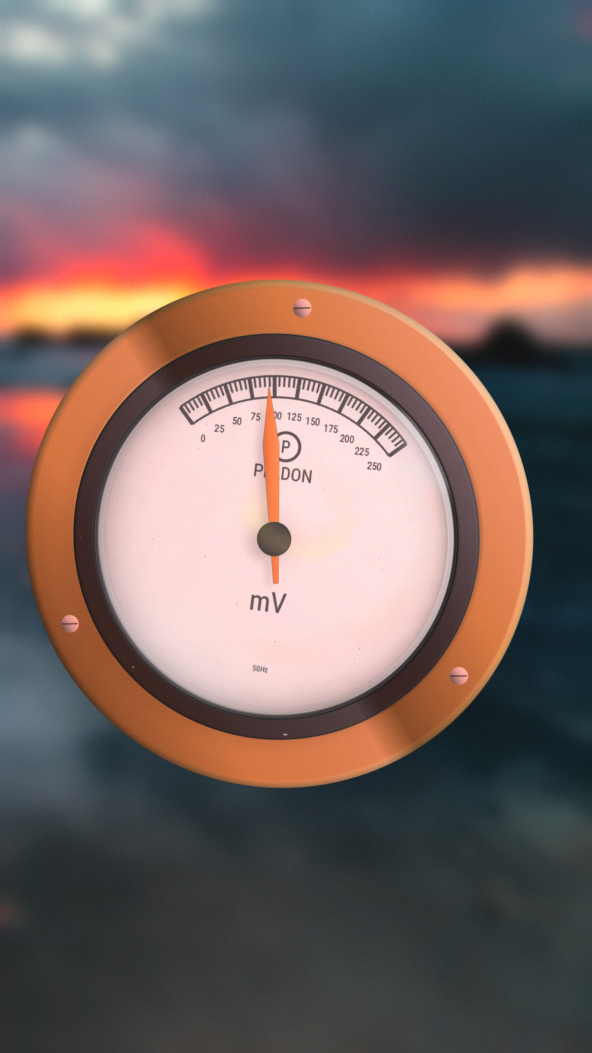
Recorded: 95 mV
